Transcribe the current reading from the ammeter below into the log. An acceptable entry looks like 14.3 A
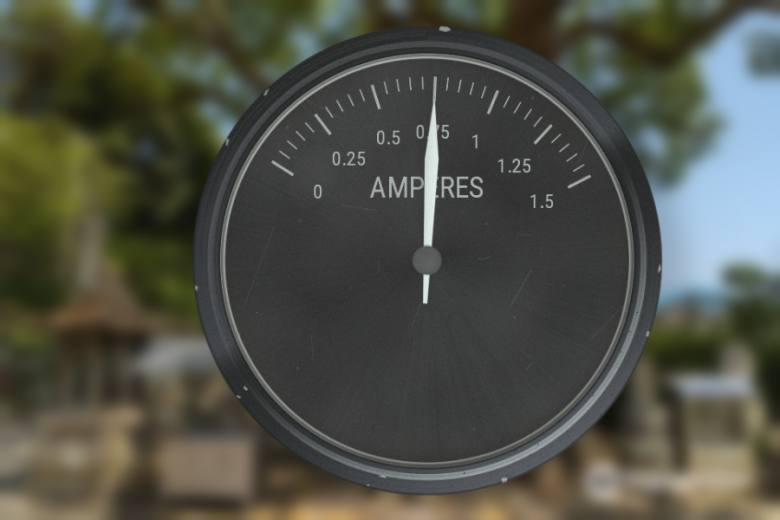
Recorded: 0.75 A
